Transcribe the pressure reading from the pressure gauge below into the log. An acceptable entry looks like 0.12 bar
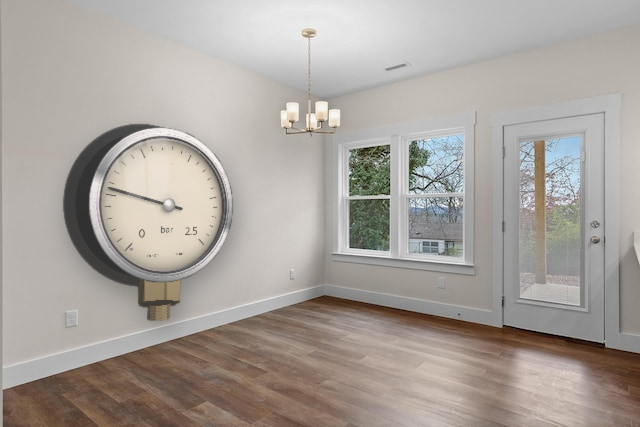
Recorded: 0.55 bar
